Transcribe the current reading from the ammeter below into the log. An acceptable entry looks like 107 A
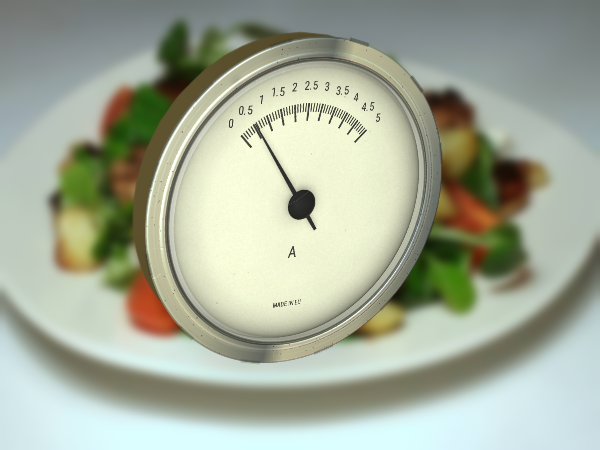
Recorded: 0.5 A
